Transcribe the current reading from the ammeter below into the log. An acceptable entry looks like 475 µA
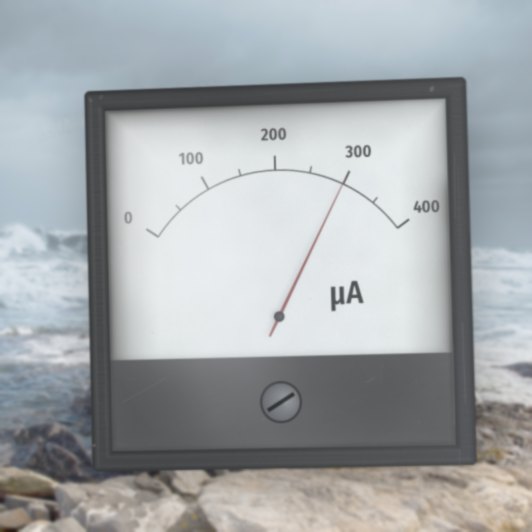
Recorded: 300 µA
